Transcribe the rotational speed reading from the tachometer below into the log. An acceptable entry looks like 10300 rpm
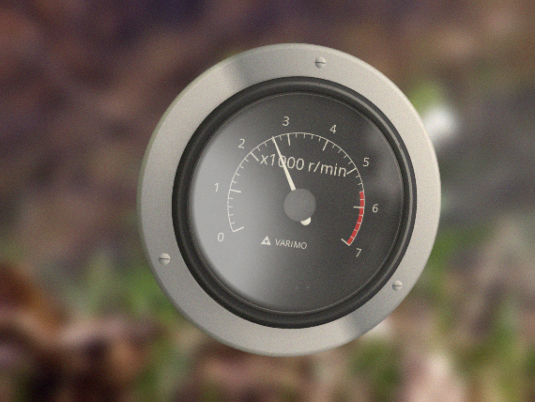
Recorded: 2600 rpm
